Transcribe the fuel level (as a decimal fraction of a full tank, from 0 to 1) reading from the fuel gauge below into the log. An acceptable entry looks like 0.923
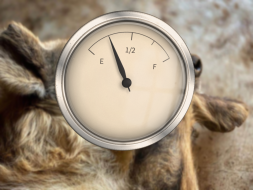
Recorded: 0.25
